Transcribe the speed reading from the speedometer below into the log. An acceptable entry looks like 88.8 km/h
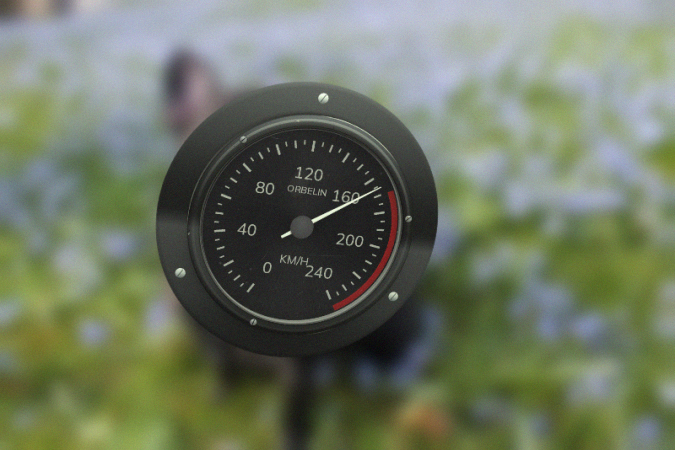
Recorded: 165 km/h
